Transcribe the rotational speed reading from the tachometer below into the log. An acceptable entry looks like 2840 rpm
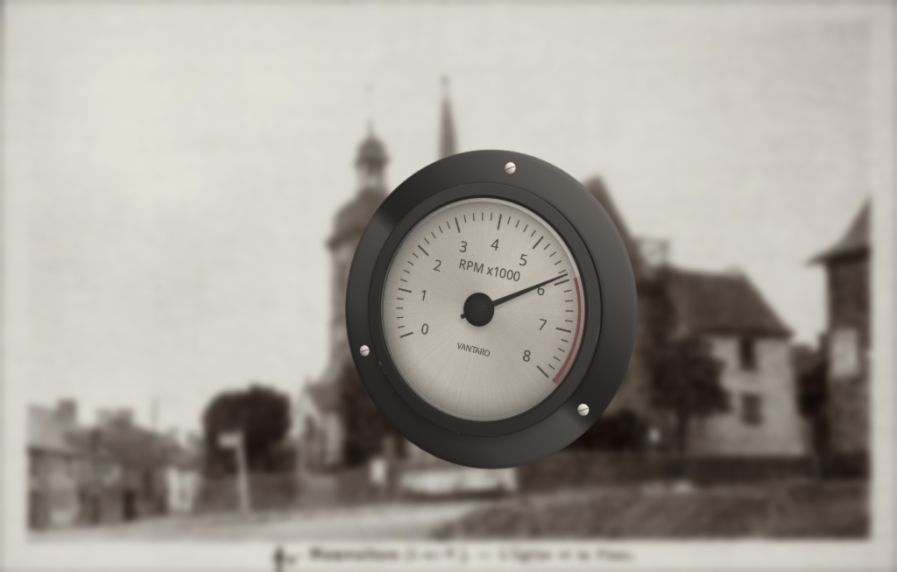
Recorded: 5900 rpm
